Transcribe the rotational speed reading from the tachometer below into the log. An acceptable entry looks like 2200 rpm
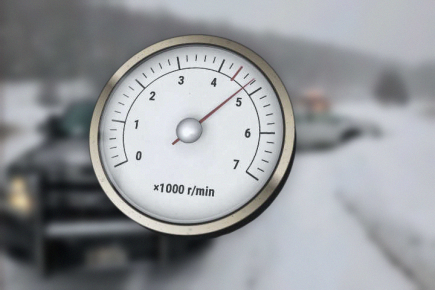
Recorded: 4800 rpm
